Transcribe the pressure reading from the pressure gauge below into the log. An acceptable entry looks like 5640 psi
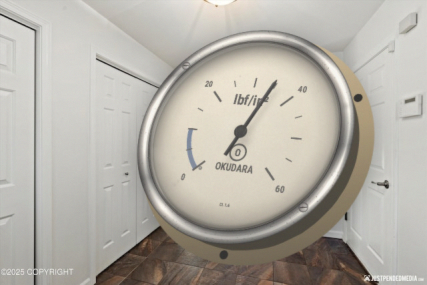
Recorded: 35 psi
